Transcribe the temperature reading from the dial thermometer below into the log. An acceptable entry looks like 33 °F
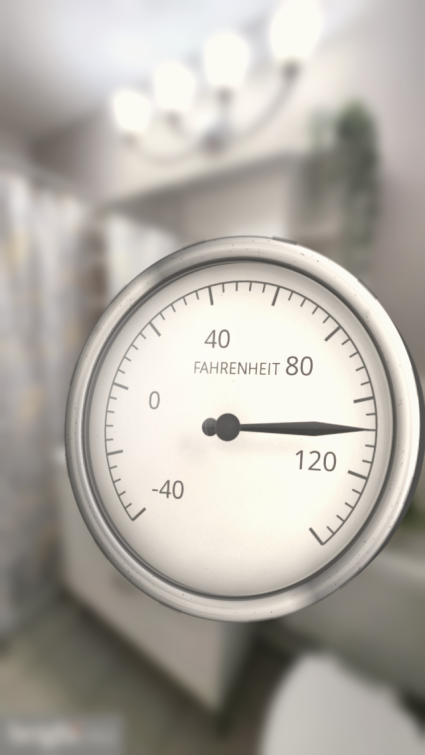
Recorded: 108 °F
